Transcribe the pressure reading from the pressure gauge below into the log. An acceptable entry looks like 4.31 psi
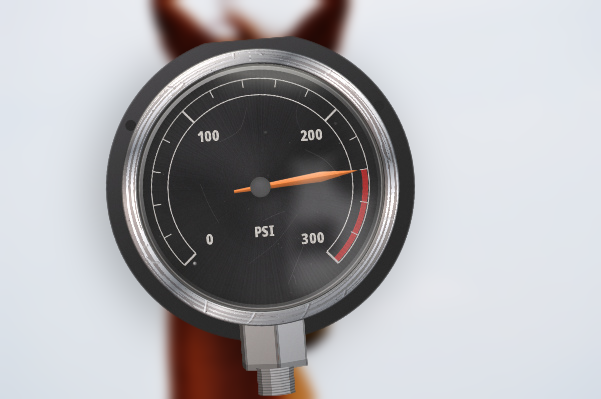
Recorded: 240 psi
